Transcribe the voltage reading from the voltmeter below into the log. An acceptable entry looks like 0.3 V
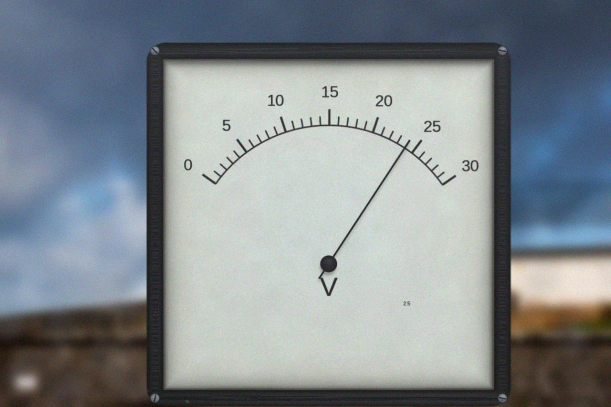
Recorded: 24 V
